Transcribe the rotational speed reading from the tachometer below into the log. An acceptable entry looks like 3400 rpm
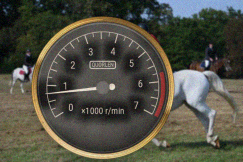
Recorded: 750 rpm
